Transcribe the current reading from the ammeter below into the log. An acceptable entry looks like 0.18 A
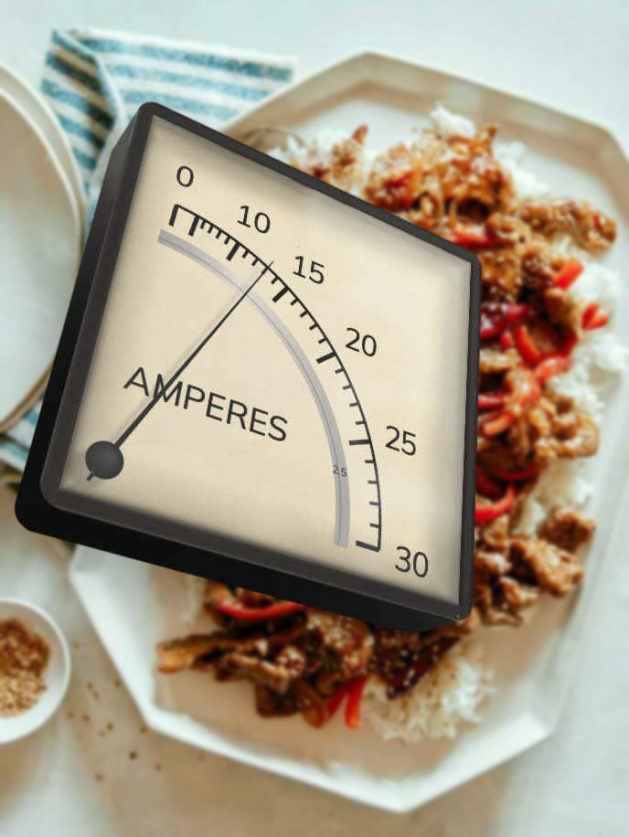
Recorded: 13 A
